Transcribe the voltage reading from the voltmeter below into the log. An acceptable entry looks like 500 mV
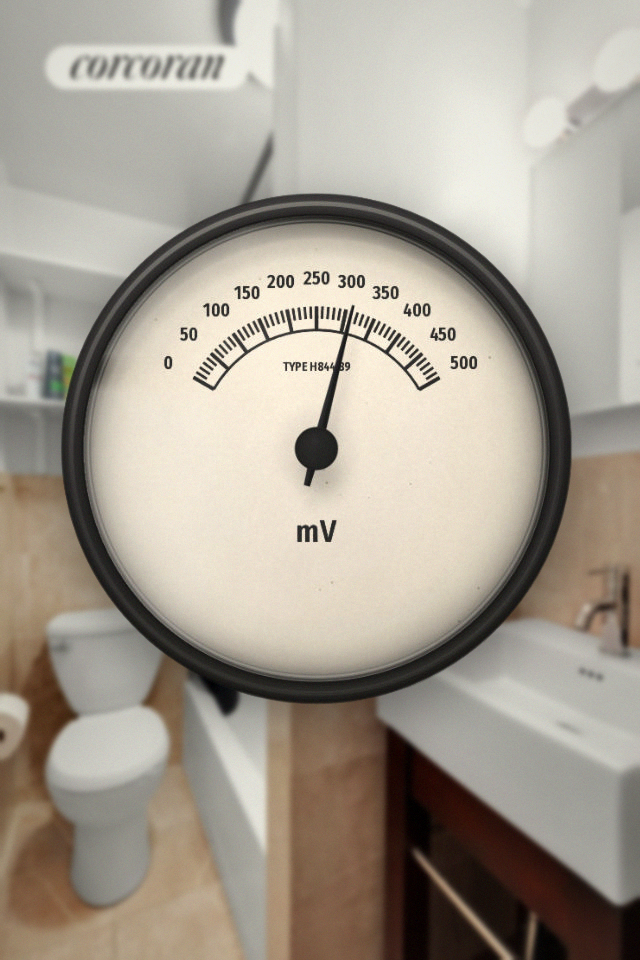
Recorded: 310 mV
